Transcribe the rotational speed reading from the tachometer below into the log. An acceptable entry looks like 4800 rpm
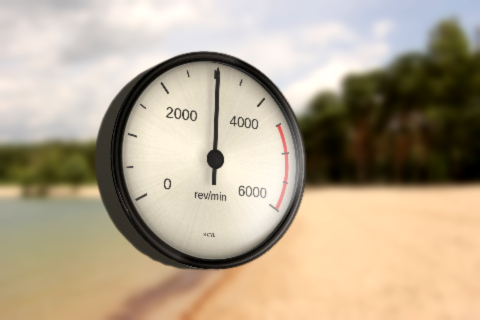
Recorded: 3000 rpm
